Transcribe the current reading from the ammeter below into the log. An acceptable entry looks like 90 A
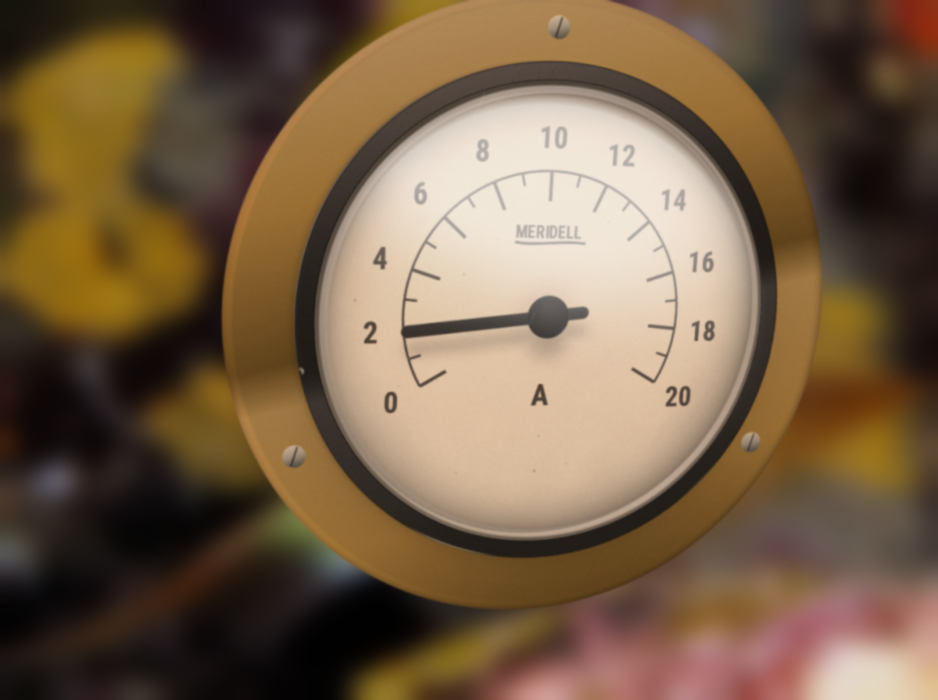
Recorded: 2 A
